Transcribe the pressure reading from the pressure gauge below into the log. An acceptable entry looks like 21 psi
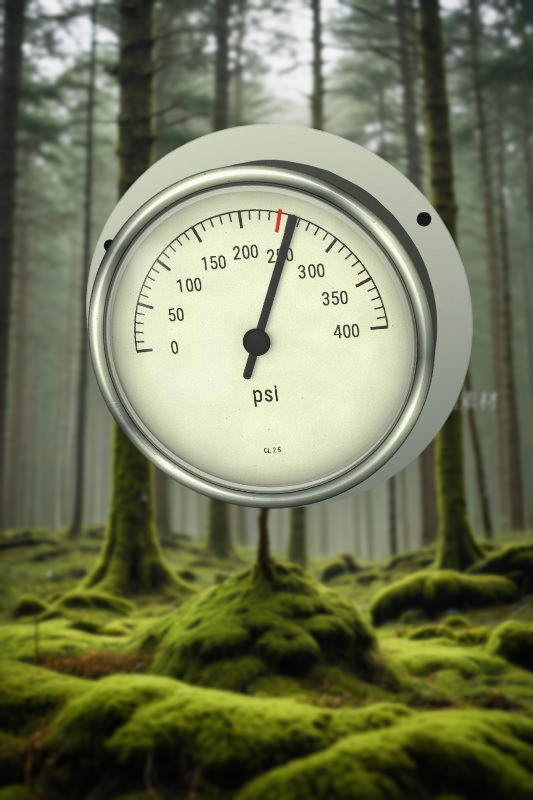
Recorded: 255 psi
